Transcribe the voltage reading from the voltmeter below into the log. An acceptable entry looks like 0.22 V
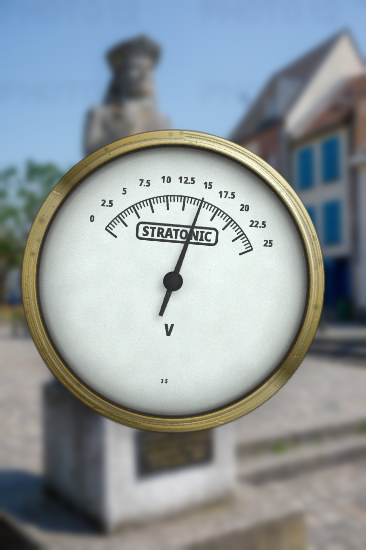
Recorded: 15 V
